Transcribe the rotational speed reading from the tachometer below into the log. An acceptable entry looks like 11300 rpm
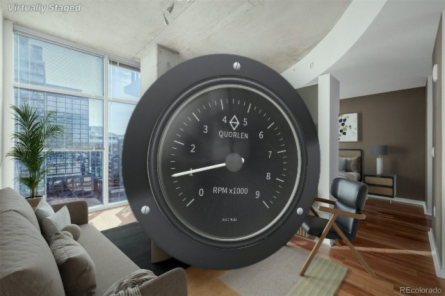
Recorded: 1000 rpm
